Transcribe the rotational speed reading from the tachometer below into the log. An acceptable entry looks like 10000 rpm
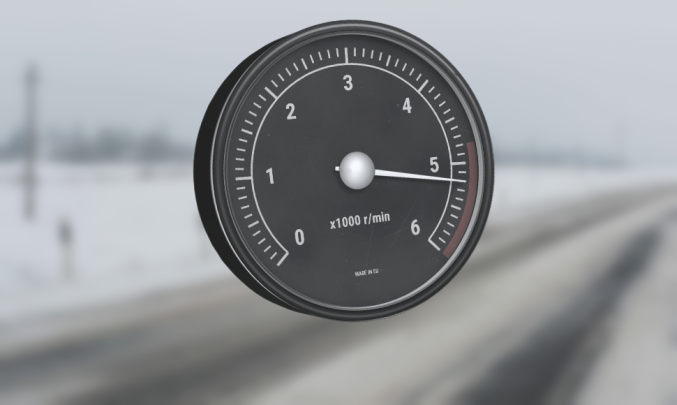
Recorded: 5200 rpm
